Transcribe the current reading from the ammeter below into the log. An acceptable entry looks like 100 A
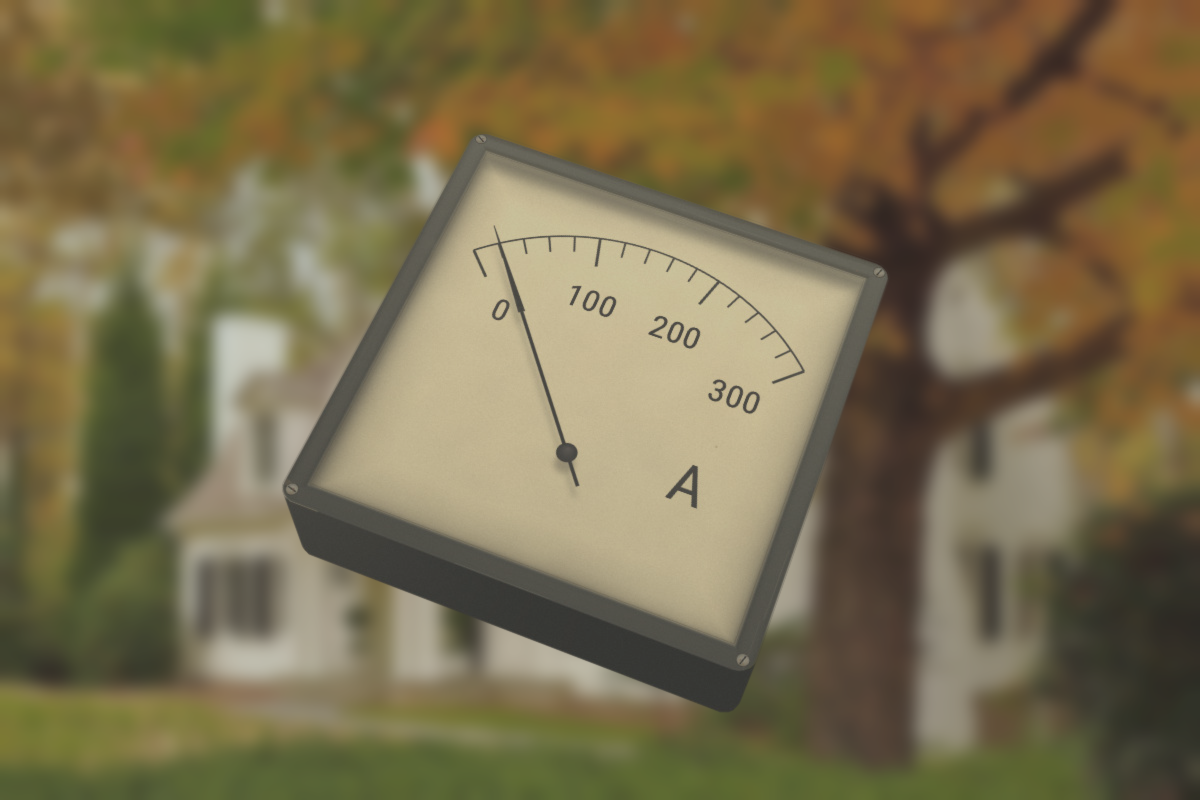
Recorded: 20 A
